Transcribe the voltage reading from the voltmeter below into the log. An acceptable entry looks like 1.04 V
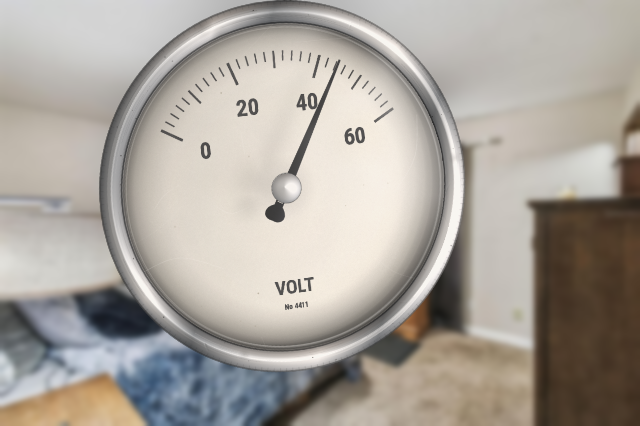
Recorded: 44 V
